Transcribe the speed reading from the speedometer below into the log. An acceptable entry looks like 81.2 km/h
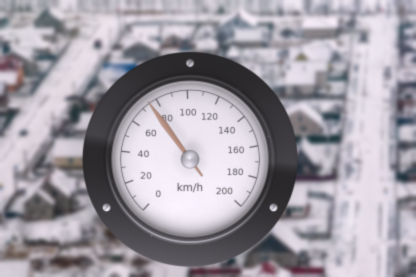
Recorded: 75 km/h
